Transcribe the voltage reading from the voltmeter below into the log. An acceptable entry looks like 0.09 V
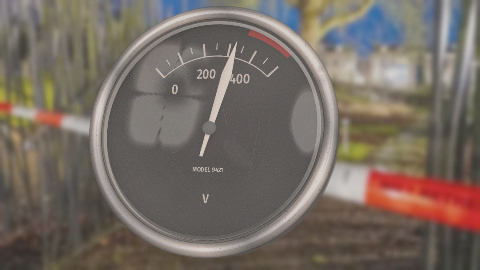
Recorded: 325 V
